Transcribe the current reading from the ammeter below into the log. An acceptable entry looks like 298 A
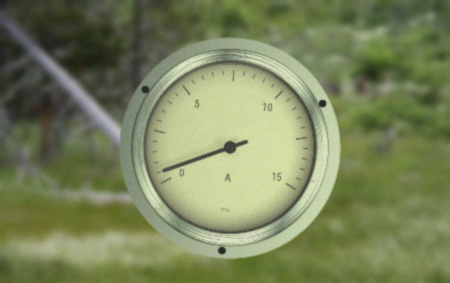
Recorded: 0.5 A
